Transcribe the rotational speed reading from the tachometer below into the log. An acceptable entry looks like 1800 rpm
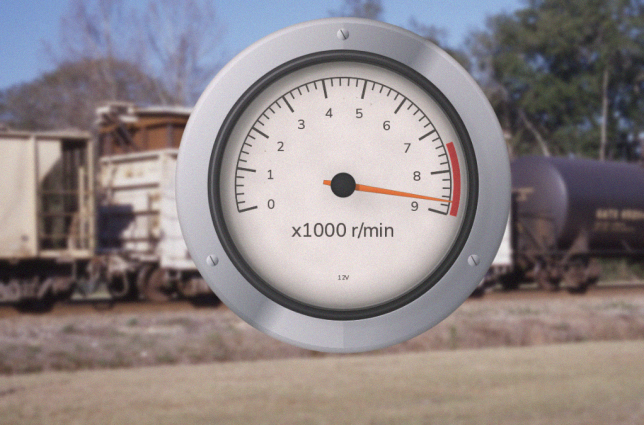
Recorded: 8700 rpm
